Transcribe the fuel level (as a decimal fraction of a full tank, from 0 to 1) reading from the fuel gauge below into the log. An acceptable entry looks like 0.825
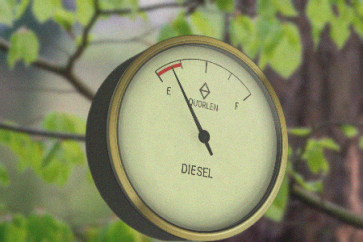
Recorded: 0.125
